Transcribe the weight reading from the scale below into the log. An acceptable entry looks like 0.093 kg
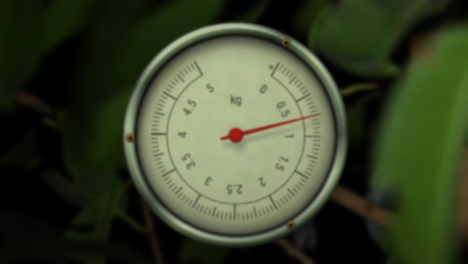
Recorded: 0.75 kg
